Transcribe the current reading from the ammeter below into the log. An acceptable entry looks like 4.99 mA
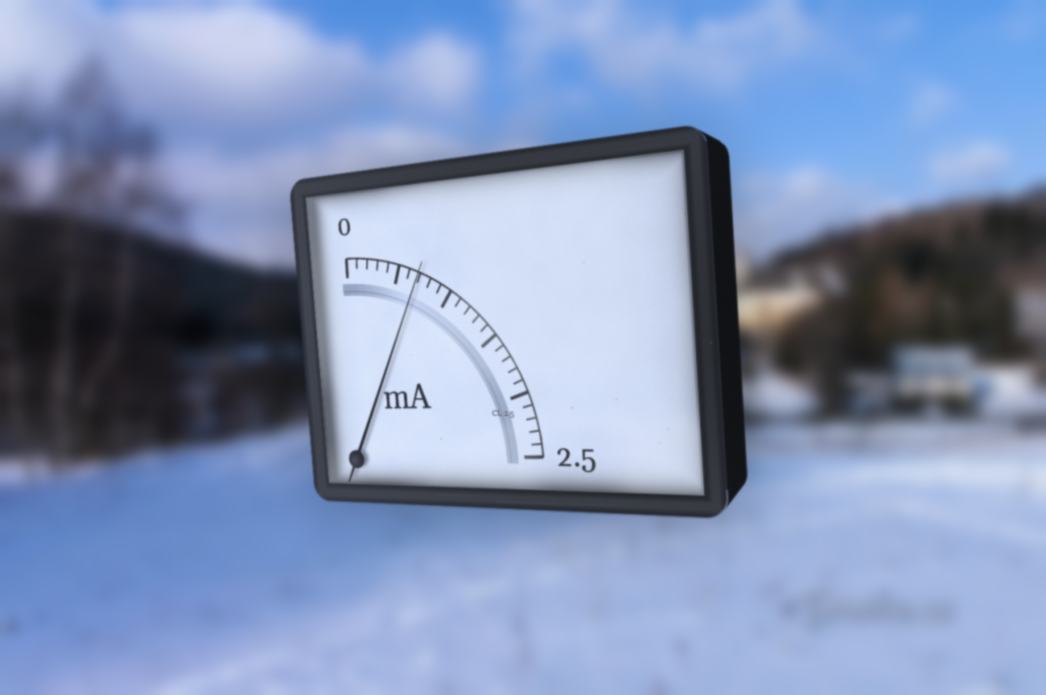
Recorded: 0.7 mA
